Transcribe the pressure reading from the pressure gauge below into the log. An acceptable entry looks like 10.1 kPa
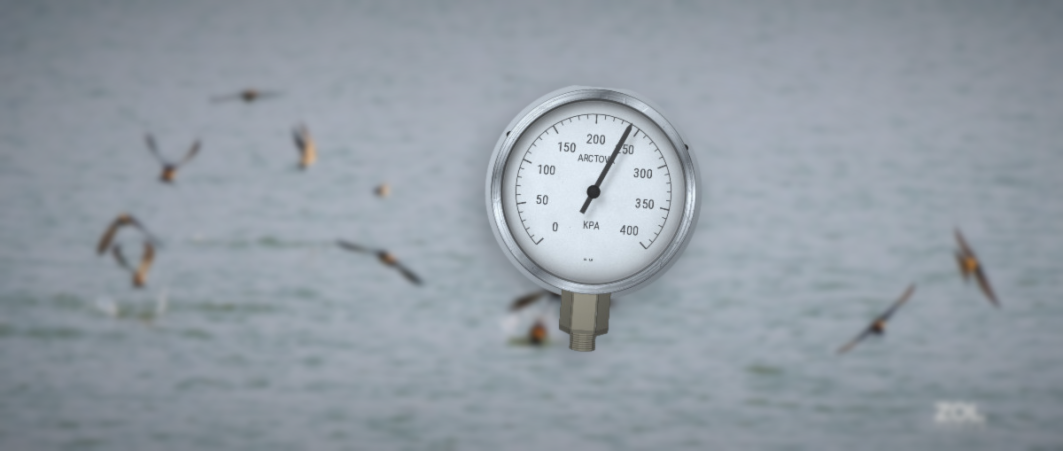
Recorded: 240 kPa
